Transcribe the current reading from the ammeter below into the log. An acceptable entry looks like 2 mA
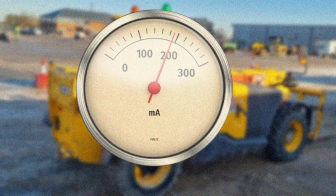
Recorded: 190 mA
